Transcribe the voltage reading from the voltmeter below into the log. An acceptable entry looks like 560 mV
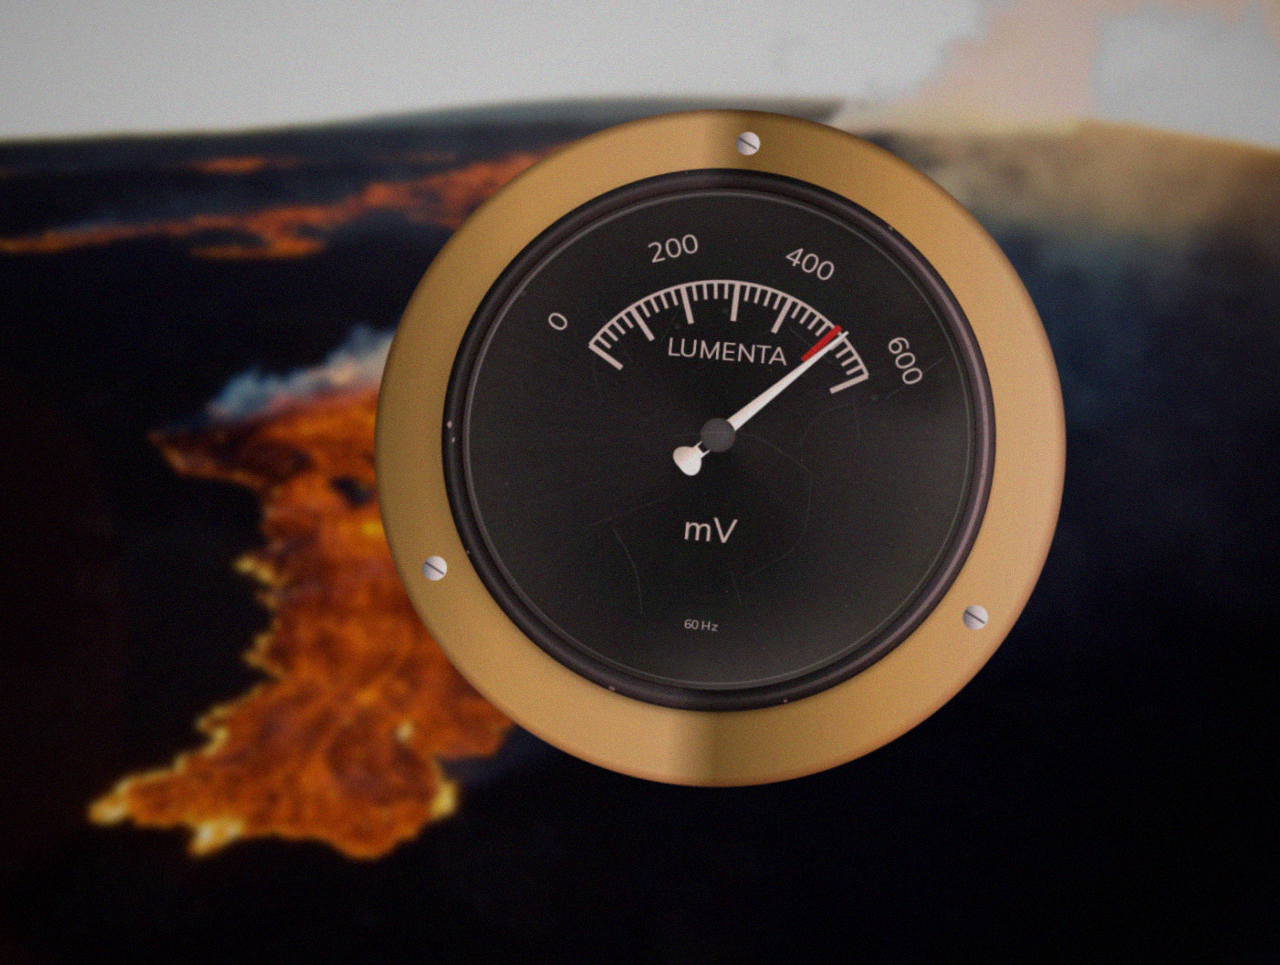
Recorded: 520 mV
